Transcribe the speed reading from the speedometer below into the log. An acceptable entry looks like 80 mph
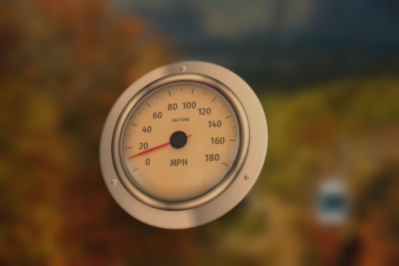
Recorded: 10 mph
